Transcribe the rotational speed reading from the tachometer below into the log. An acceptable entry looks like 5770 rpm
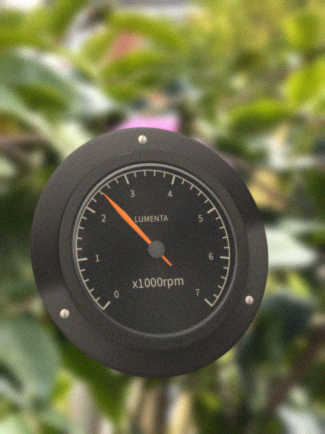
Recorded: 2400 rpm
